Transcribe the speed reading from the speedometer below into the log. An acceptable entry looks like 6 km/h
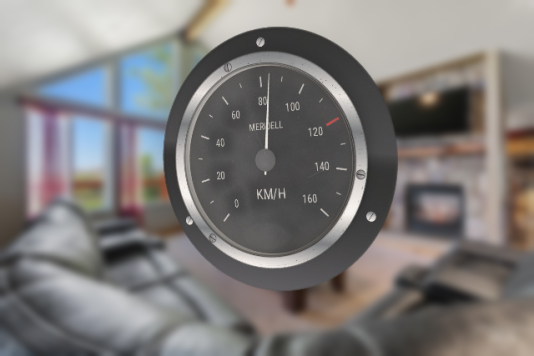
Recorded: 85 km/h
